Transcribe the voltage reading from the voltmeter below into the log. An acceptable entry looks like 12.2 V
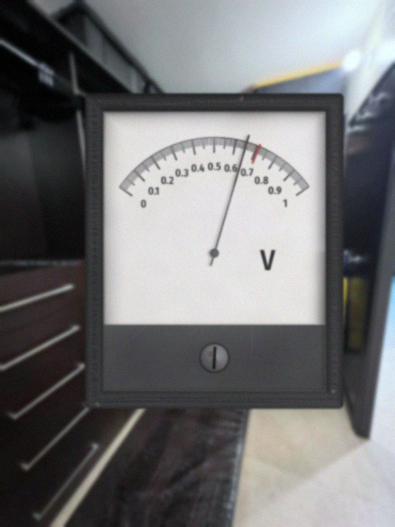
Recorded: 0.65 V
